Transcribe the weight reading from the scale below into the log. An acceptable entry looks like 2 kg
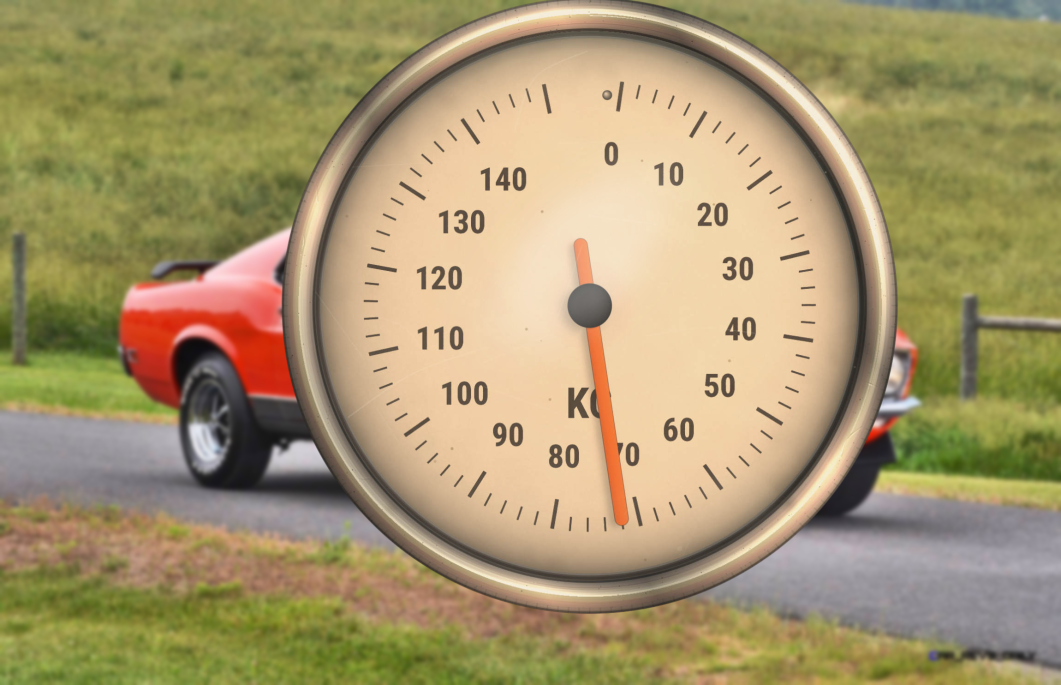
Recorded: 72 kg
